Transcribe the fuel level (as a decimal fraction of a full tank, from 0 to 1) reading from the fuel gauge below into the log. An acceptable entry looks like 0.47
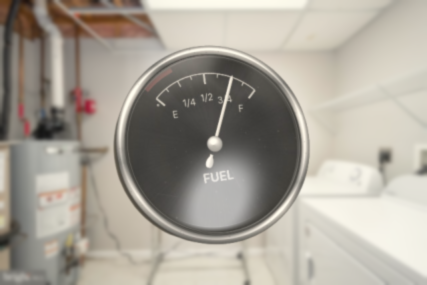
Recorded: 0.75
